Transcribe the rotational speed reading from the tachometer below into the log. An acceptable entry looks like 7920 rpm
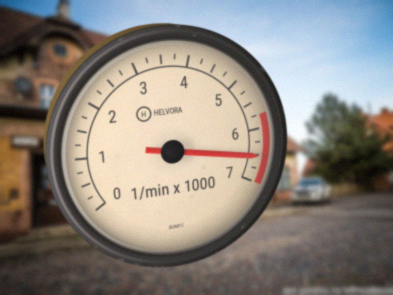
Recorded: 6500 rpm
